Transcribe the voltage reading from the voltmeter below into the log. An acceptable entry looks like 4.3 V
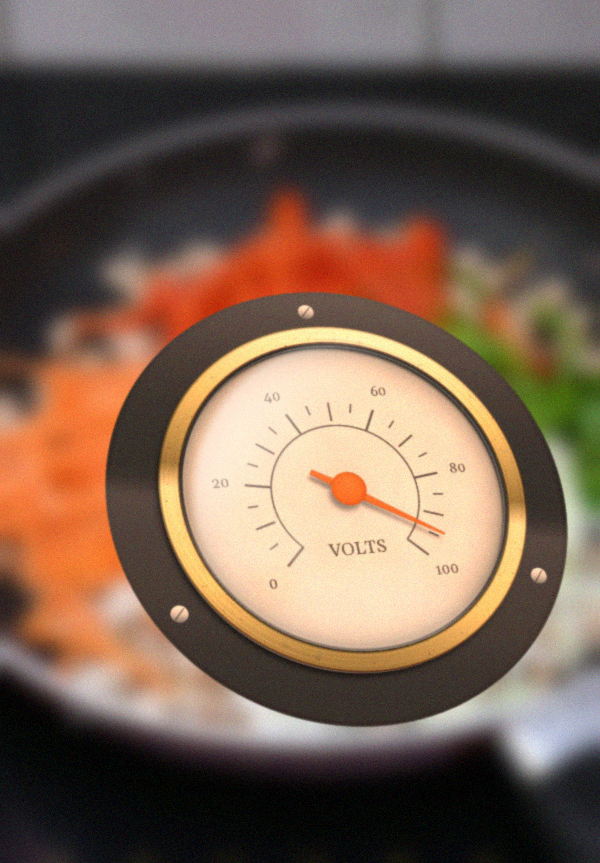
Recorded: 95 V
